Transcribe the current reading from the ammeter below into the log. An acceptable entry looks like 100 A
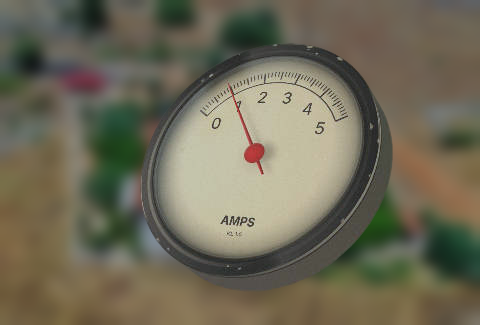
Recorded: 1 A
